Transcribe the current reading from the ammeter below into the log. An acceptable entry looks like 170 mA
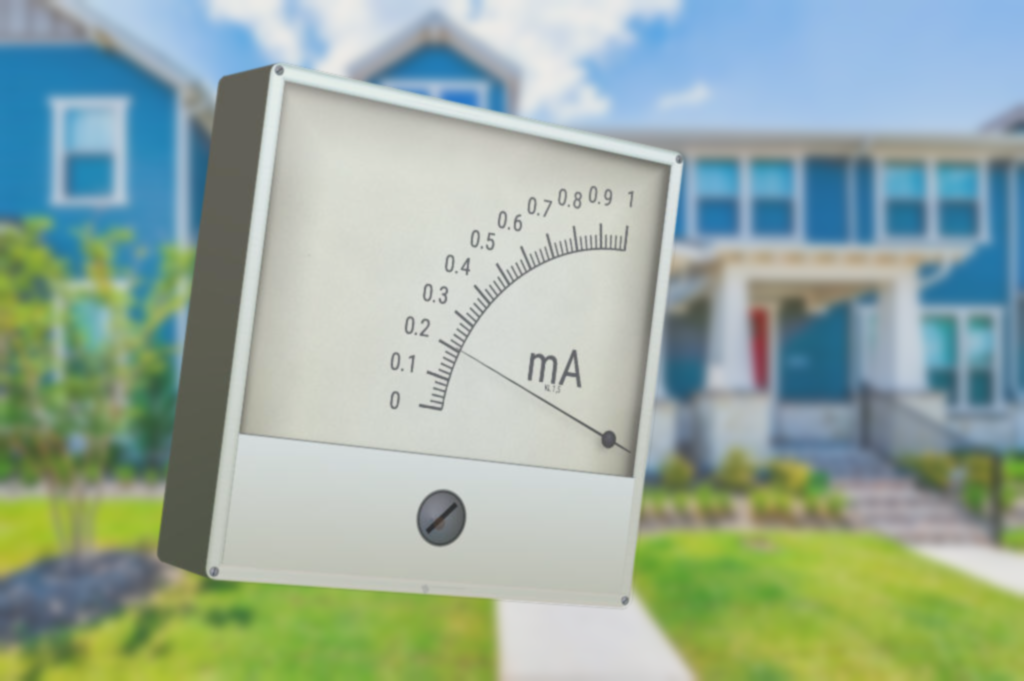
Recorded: 0.2 mA
